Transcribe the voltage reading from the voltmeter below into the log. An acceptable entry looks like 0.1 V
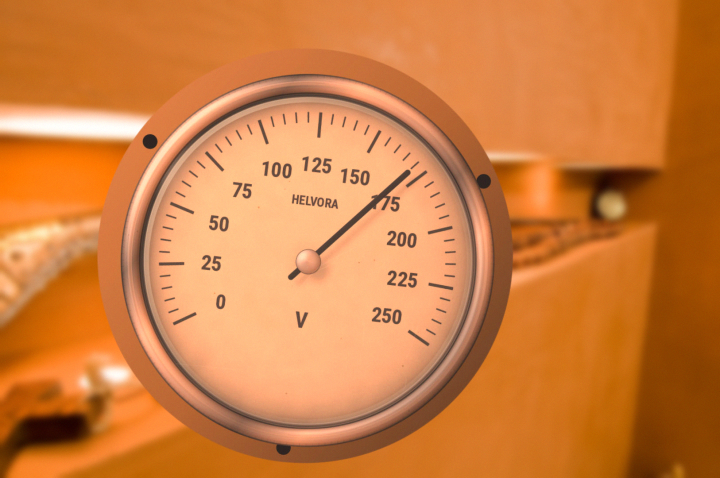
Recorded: 170 V
